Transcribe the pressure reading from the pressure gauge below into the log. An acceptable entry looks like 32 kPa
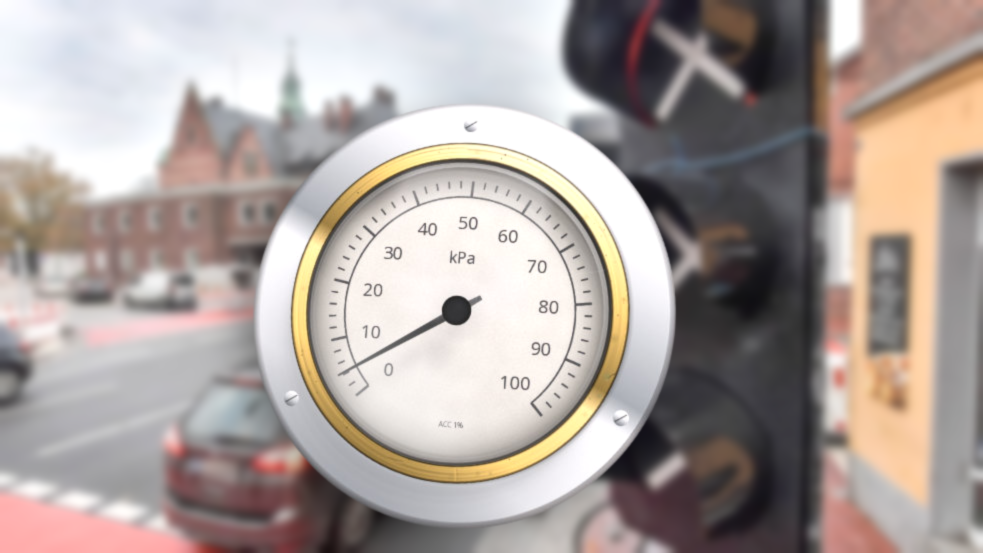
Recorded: 4 kPa
